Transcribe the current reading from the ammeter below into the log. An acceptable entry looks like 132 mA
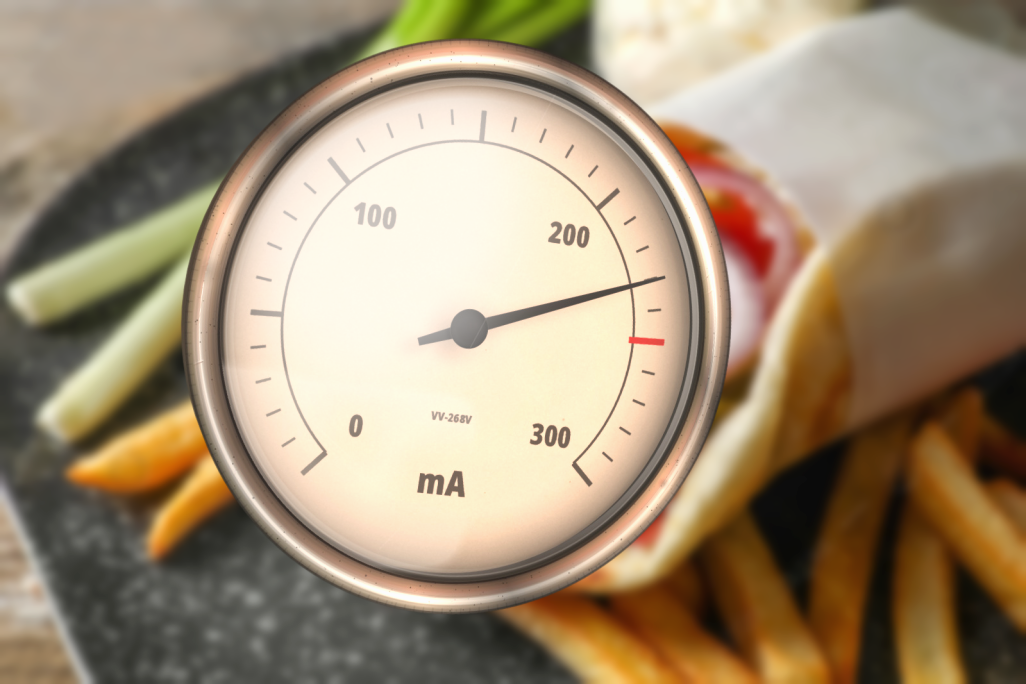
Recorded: 230 mA
